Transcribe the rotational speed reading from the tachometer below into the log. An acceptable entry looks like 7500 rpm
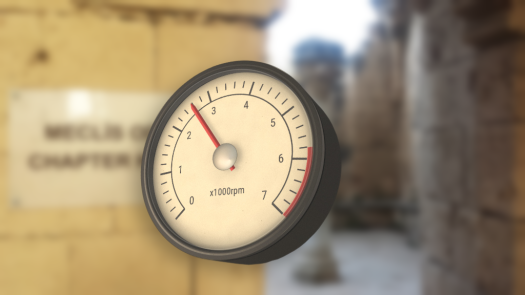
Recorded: 2600 rpm
